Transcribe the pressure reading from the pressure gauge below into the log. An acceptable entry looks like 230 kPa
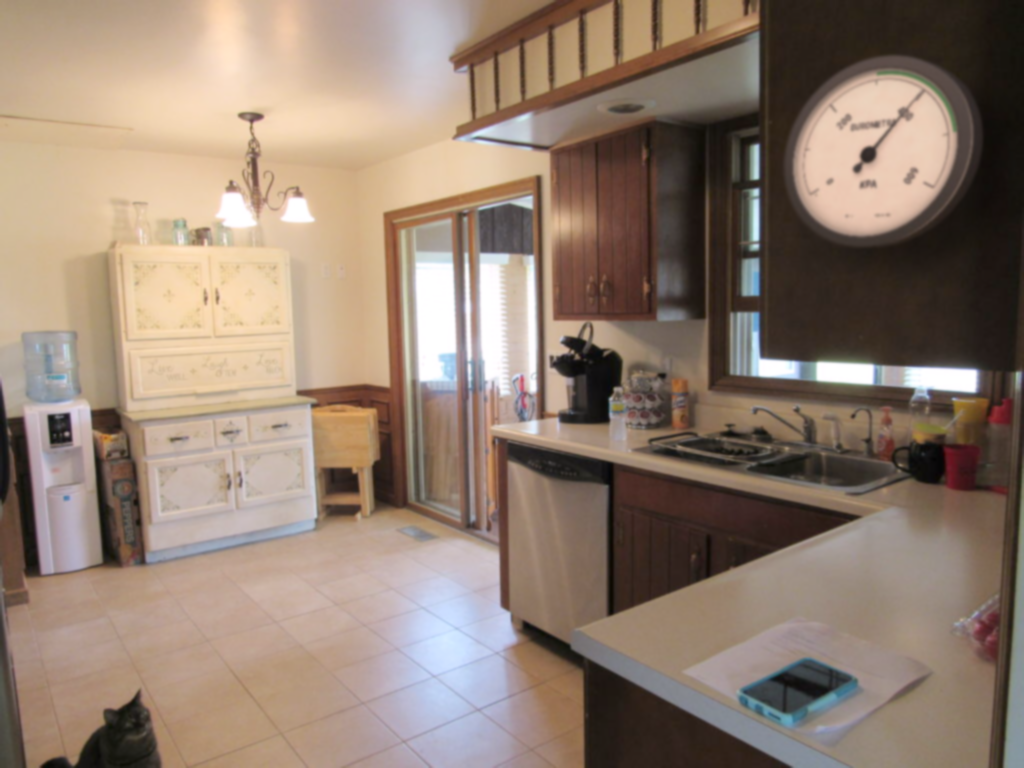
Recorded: 400 kPa
